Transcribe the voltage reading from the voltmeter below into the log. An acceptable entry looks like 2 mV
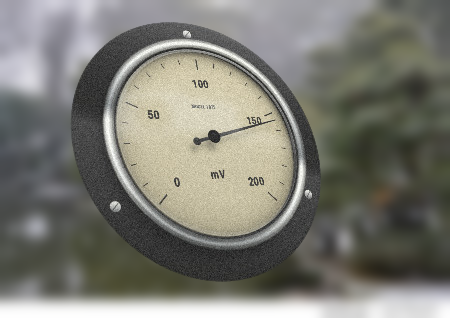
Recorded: 155 mV
